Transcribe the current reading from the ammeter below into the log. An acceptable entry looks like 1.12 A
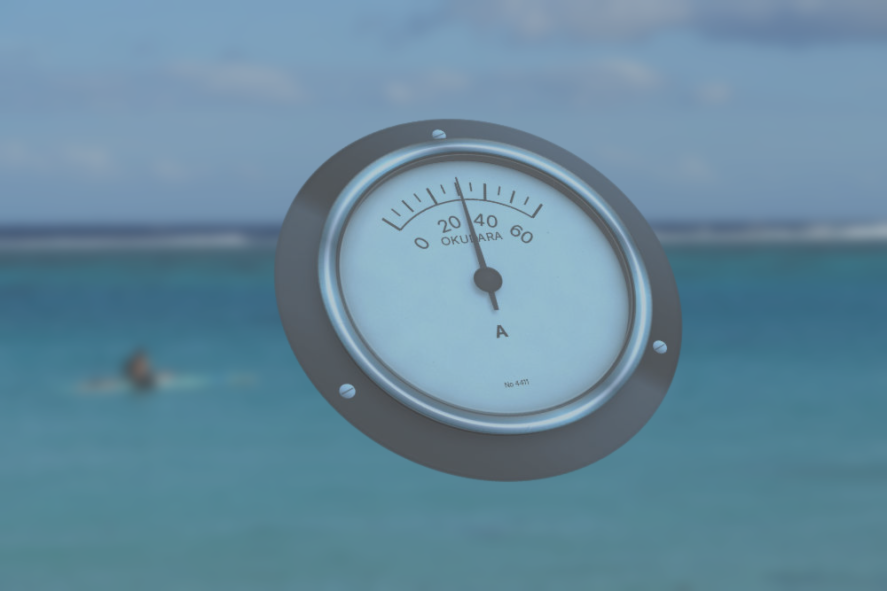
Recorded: 30 A
